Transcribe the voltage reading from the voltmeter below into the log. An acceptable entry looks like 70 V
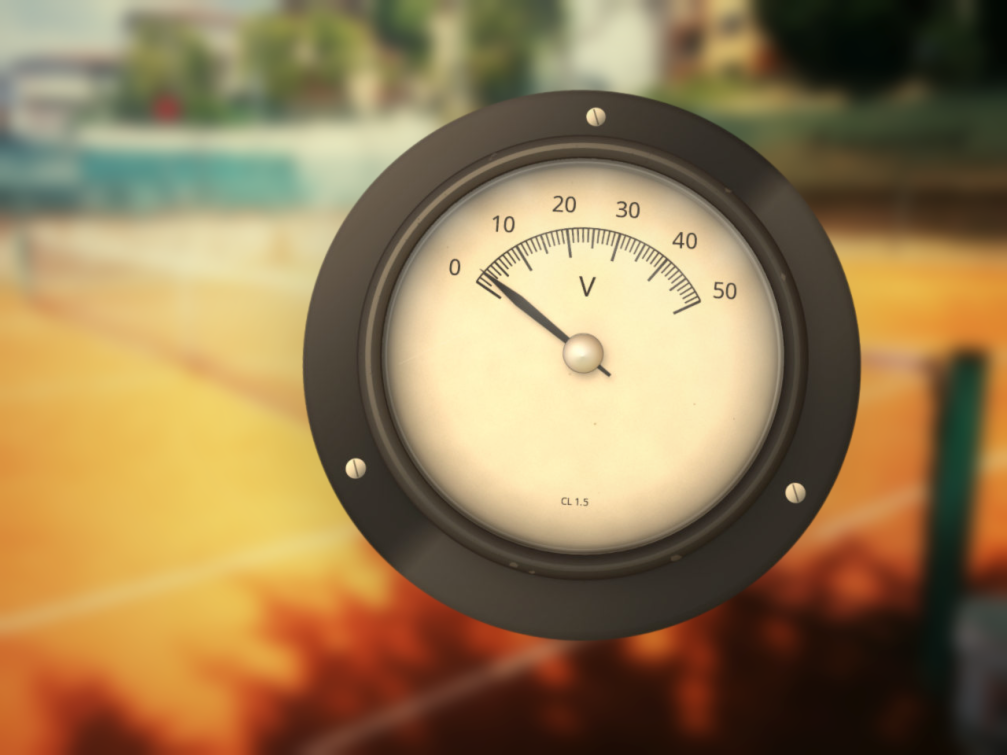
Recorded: 2 V
